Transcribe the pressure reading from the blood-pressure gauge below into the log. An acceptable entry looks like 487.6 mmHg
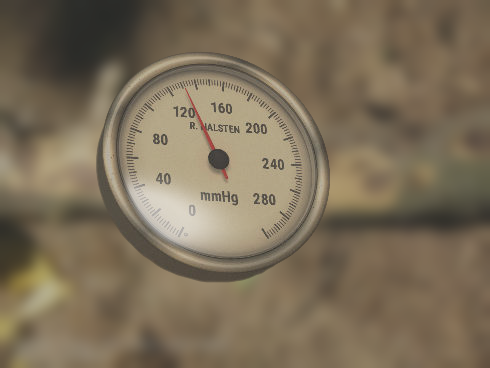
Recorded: 130 mmHg
